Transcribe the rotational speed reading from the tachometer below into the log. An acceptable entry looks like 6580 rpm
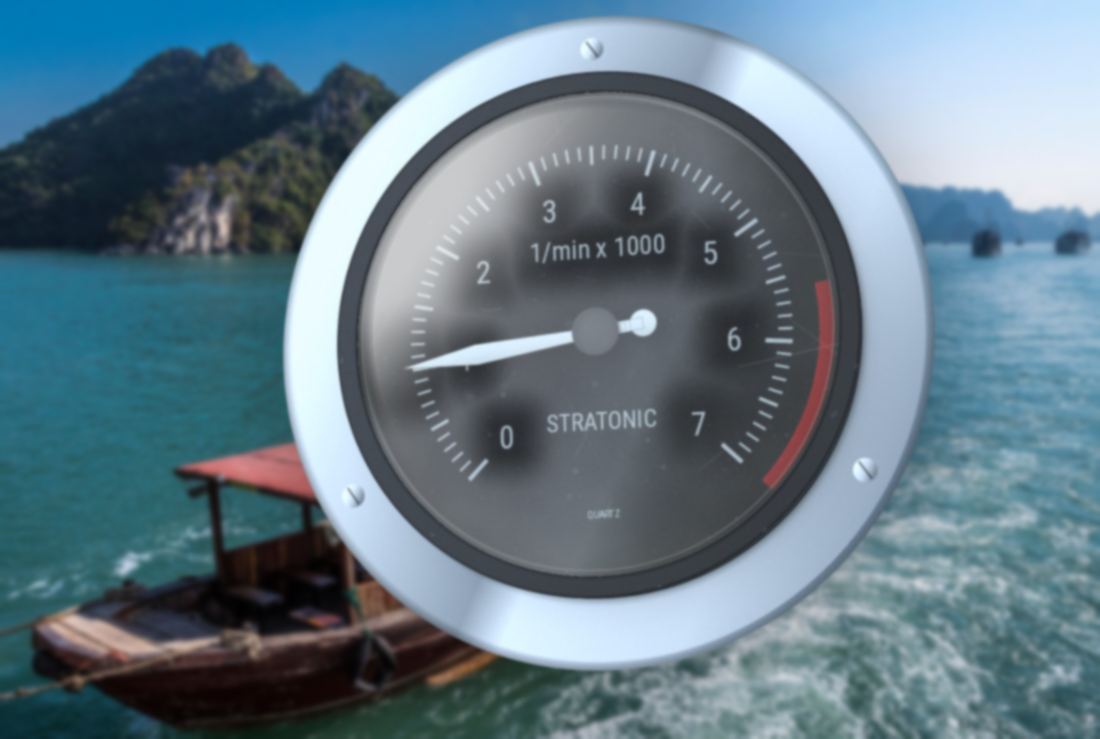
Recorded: 1000 rpm
